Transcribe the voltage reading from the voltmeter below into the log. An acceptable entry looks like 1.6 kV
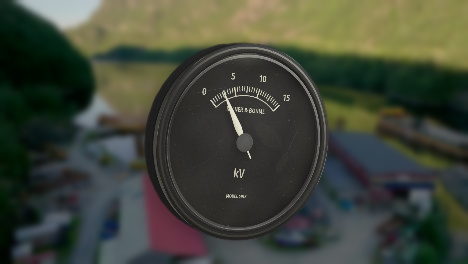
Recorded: 2.5 kV
